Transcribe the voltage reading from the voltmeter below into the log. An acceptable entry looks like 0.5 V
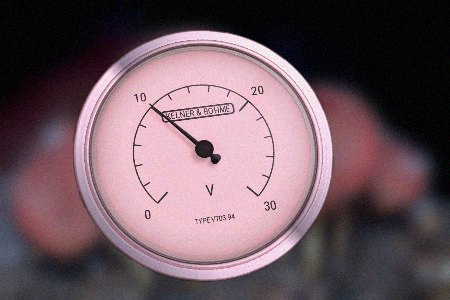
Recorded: 10 V
